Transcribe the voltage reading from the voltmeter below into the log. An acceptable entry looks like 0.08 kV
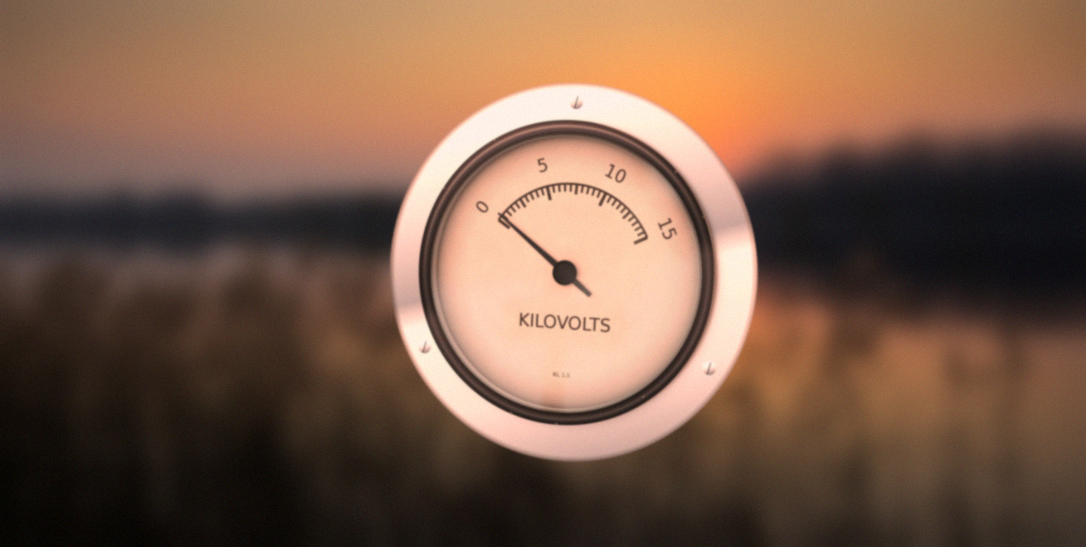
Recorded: 0.5 kV
